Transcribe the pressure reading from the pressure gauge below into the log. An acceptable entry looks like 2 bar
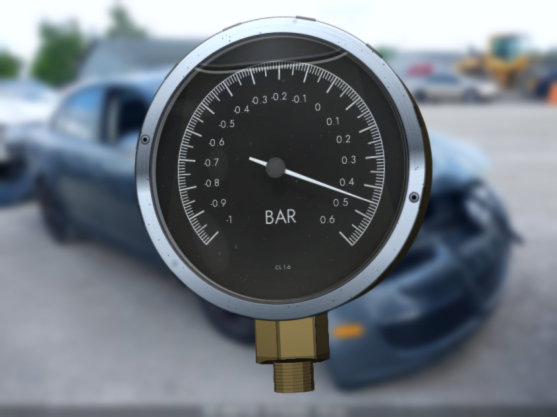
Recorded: 0.45 bar
